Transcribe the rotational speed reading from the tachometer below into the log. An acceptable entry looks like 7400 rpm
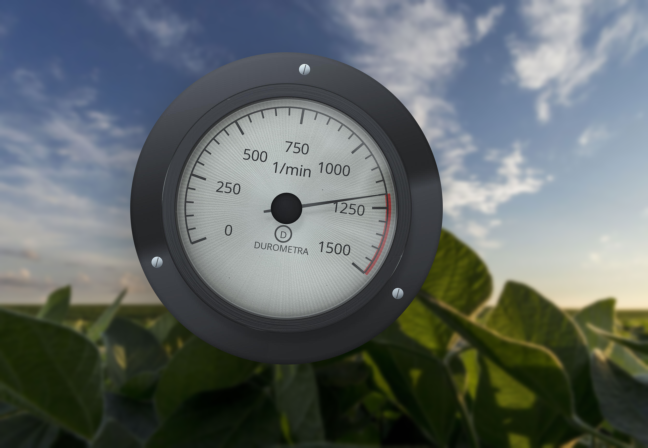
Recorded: 1200 rpm
